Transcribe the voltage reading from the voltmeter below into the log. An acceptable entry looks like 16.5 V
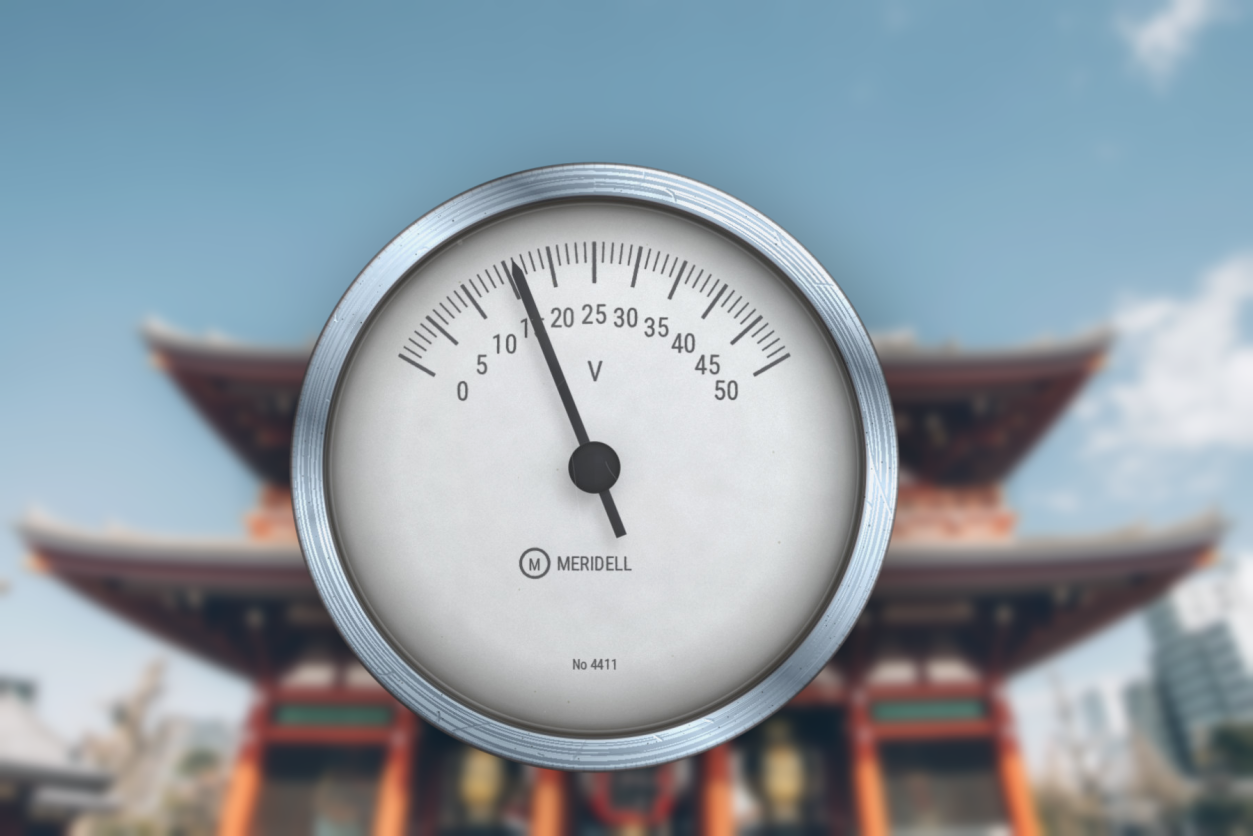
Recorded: 16 V
